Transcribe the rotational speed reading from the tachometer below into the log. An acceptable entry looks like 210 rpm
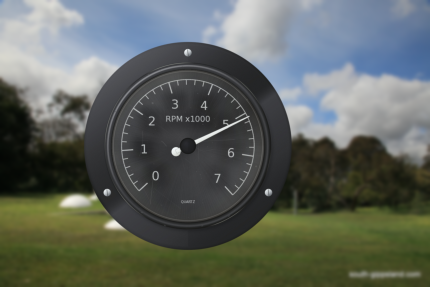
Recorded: 5100 rpm
